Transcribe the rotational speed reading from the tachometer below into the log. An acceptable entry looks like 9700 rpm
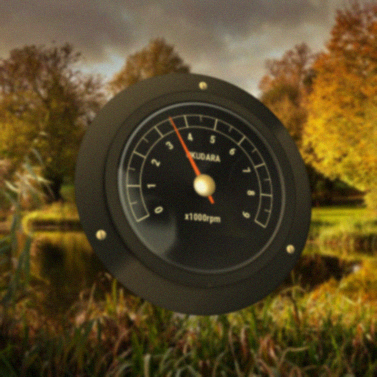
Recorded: 3500 rpm
